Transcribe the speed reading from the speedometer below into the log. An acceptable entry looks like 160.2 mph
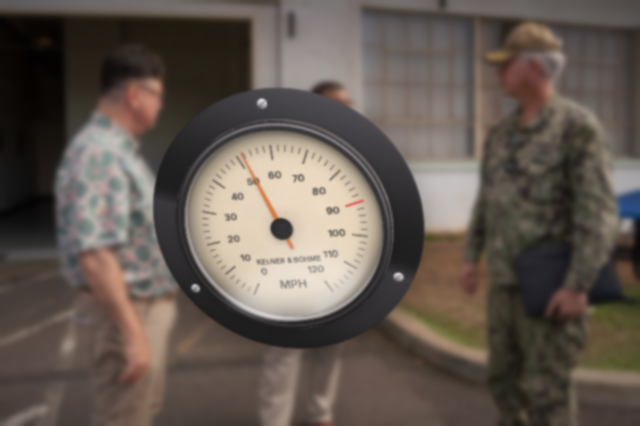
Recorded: 52 mph
